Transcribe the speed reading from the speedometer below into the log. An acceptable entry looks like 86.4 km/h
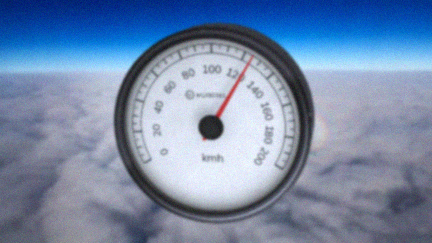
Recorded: 125 km/h
